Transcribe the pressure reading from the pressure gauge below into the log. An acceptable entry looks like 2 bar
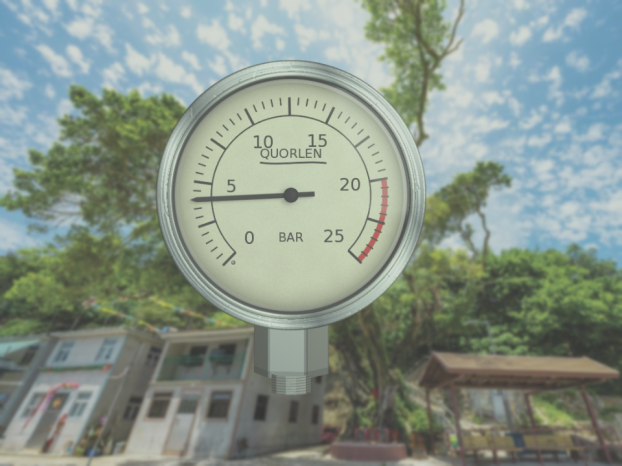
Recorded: 4 bar
